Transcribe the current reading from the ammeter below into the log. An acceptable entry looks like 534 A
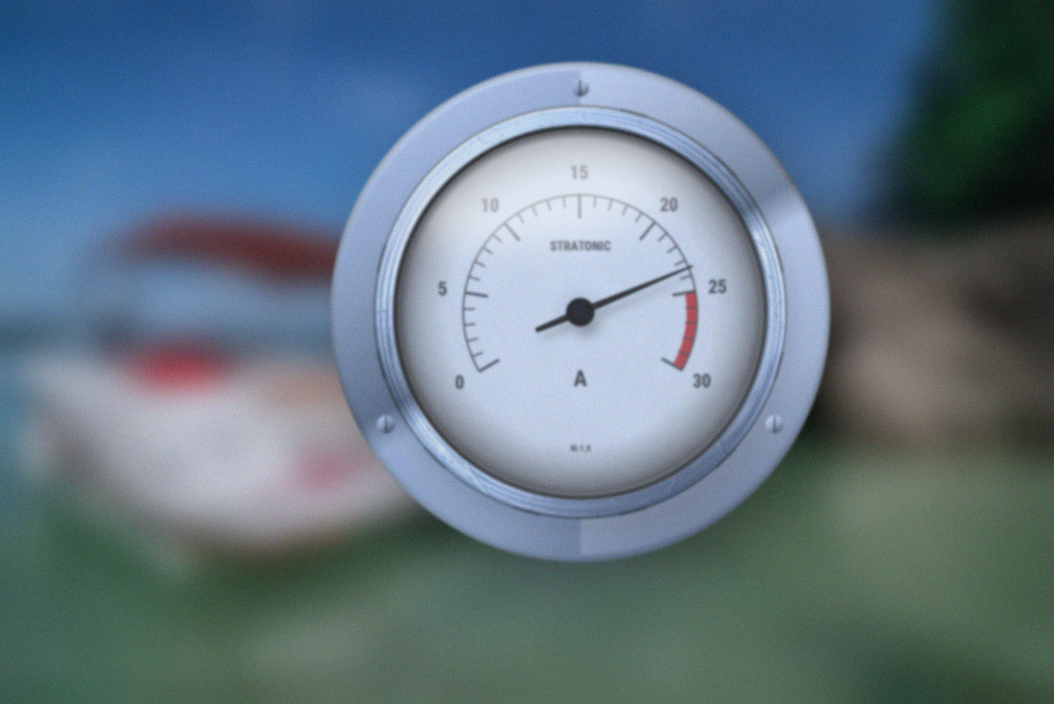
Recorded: 23.5 A
